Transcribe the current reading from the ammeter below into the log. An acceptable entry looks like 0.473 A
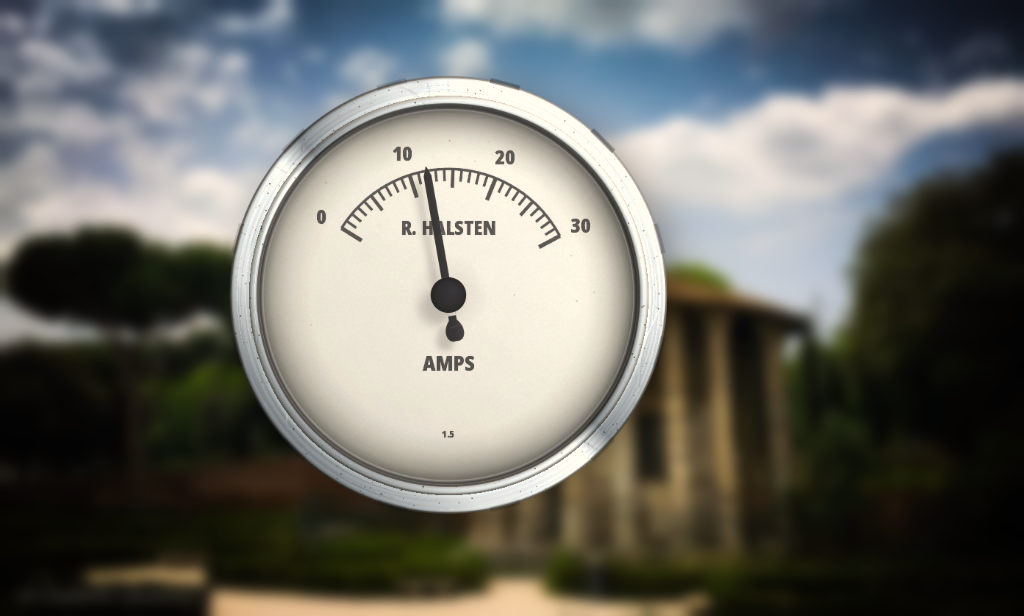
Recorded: 12 A
